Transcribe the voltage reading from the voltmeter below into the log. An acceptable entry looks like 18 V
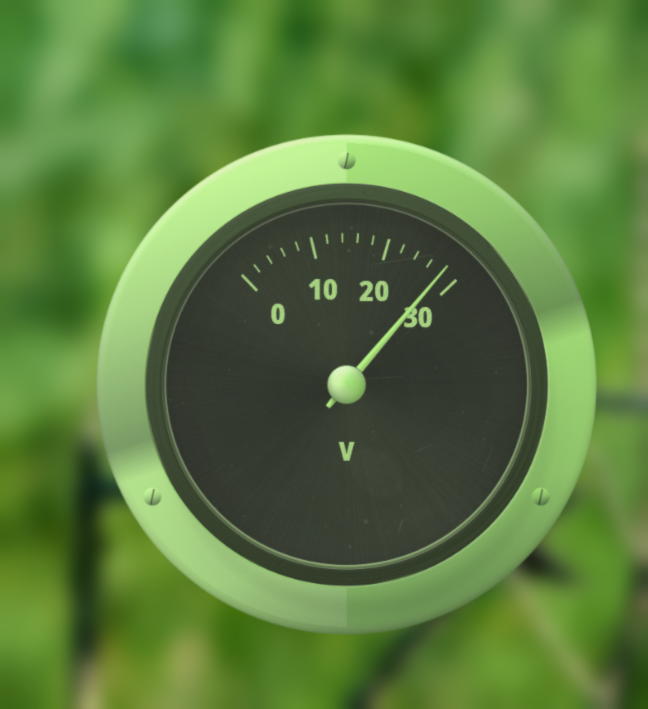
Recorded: 28 V
